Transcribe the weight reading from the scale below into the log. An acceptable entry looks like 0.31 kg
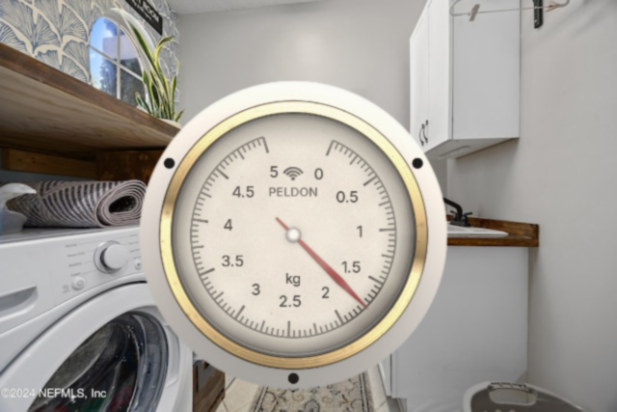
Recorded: 1.75 kg
